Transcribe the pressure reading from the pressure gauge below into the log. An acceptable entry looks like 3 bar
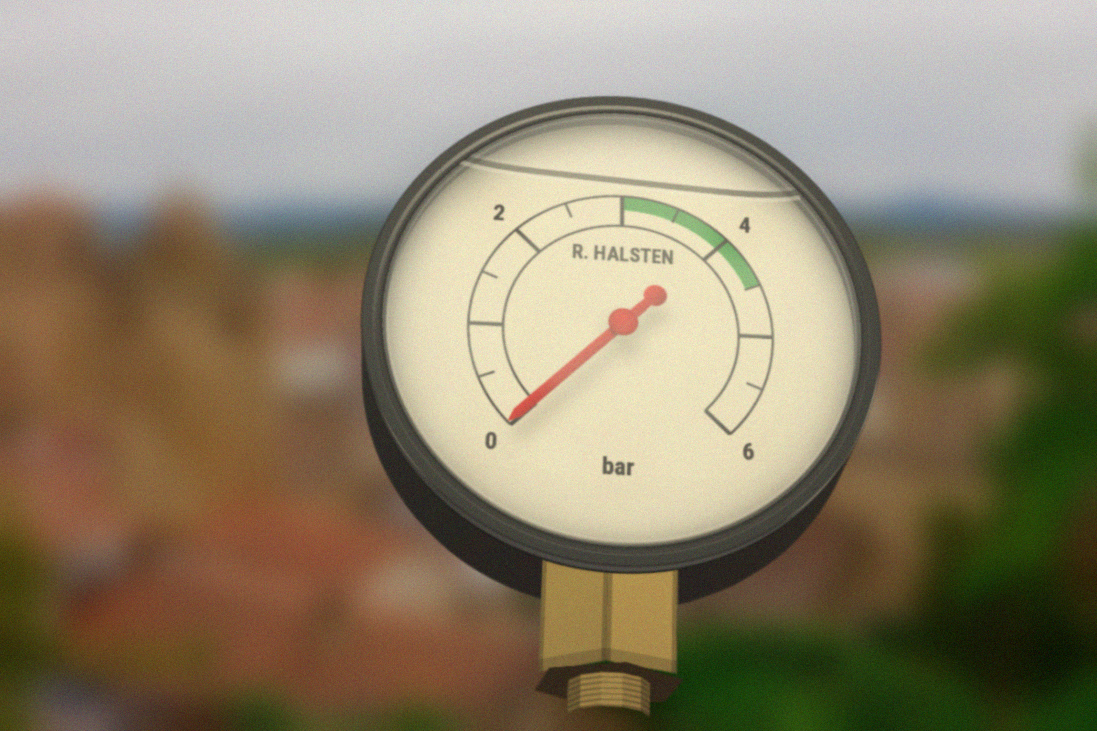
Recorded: 0 bar
